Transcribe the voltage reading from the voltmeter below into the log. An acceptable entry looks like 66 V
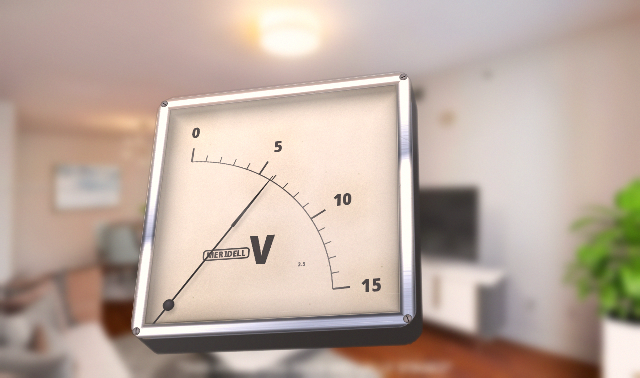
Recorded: 6 V
